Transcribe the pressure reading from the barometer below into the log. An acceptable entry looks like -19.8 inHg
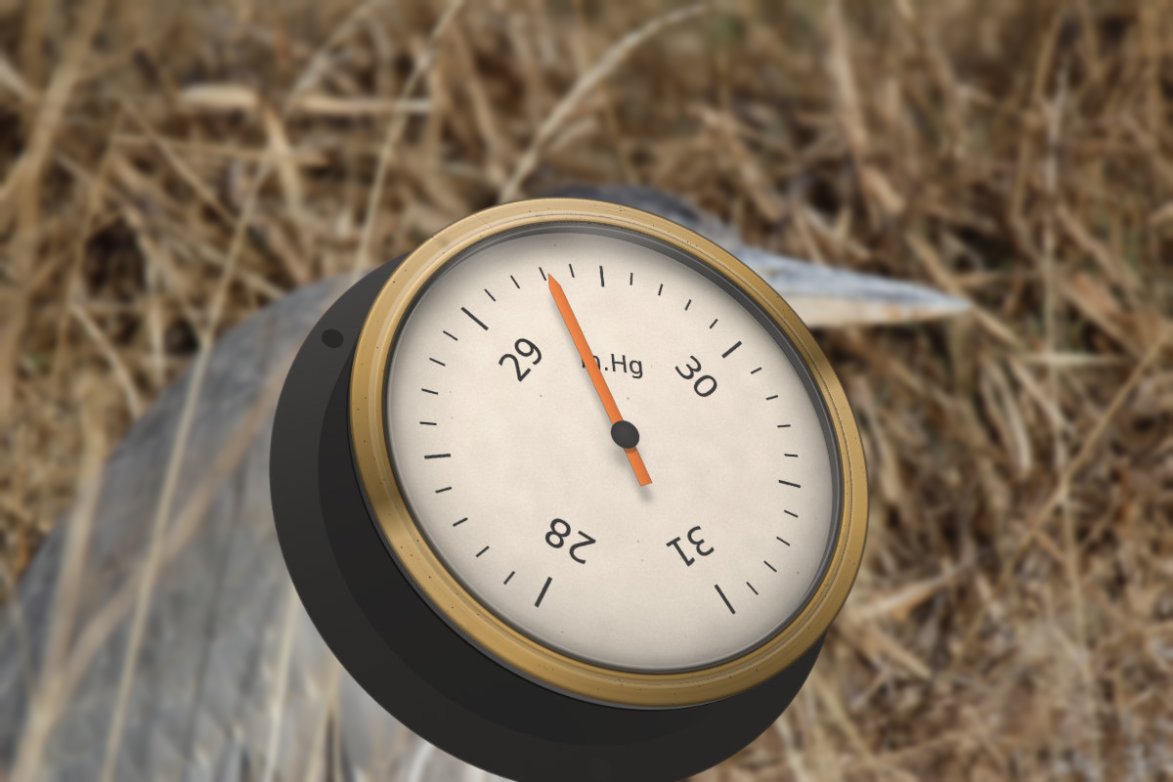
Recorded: 29.3 inHg
